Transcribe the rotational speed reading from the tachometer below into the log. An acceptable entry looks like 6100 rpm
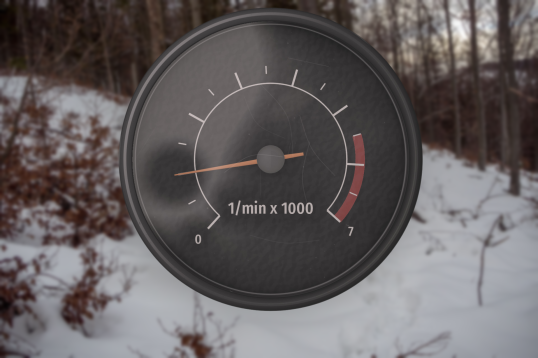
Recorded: 1000 rpm
